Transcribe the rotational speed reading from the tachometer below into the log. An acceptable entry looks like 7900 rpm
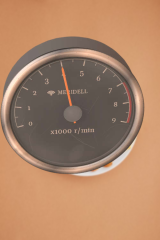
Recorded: 4000 rpm
